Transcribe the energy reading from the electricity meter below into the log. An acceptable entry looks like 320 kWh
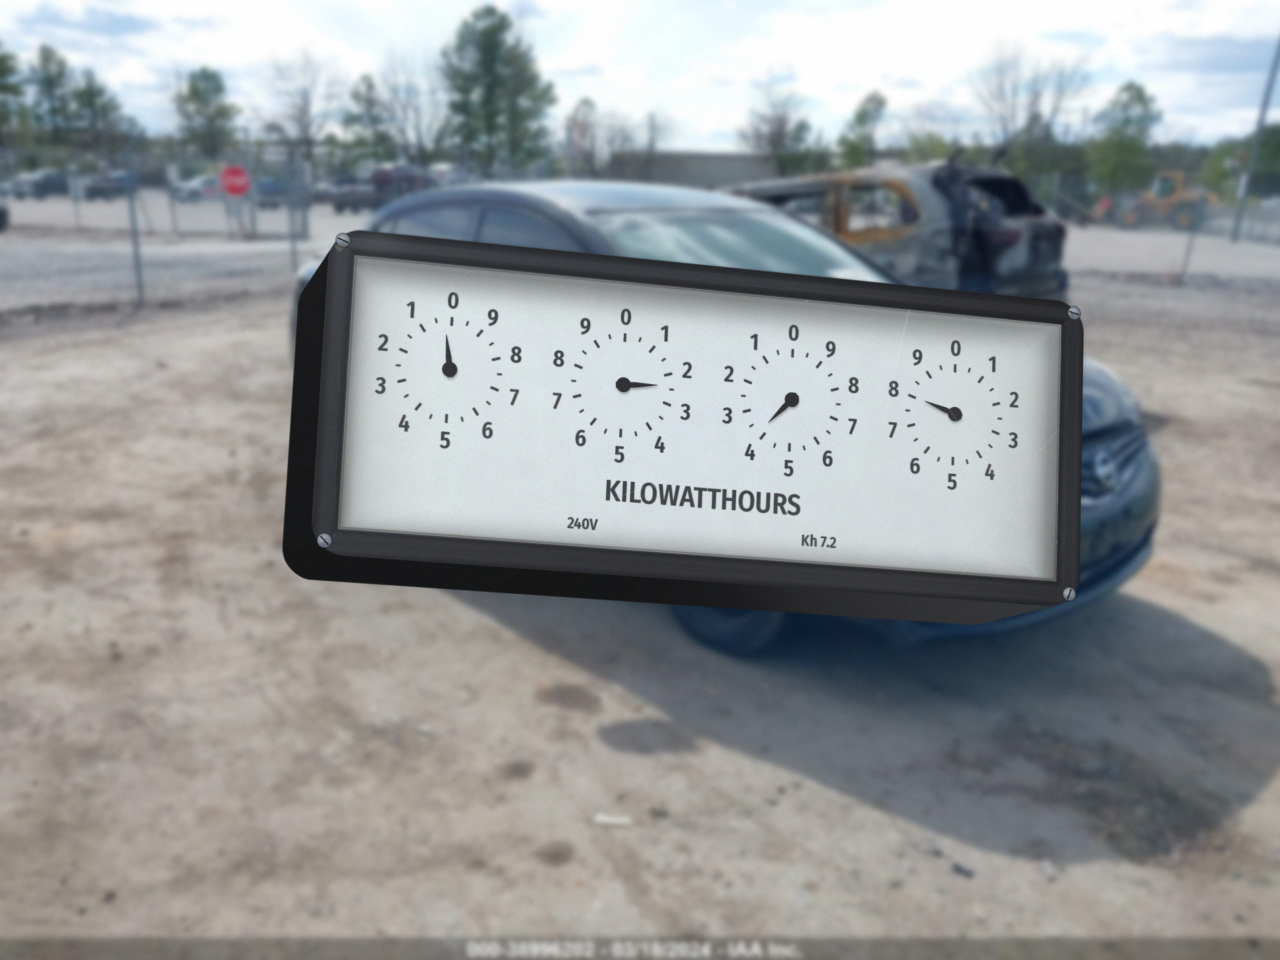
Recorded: 238 kWh
